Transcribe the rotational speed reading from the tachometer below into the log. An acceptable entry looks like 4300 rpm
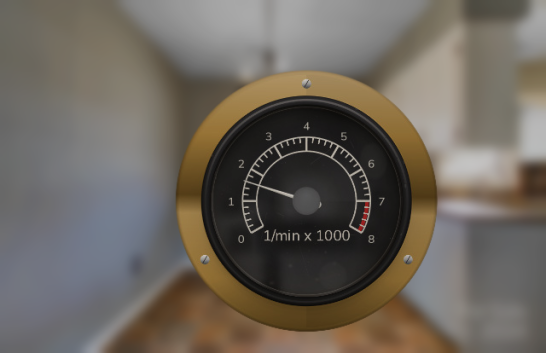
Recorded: 1600 rpm
